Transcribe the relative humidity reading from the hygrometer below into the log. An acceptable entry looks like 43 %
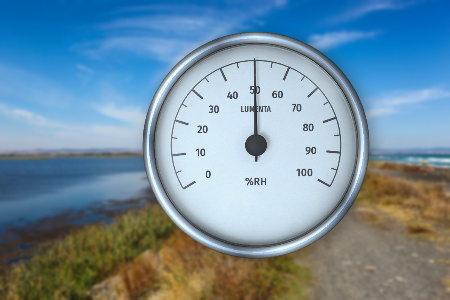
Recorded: 50 %
